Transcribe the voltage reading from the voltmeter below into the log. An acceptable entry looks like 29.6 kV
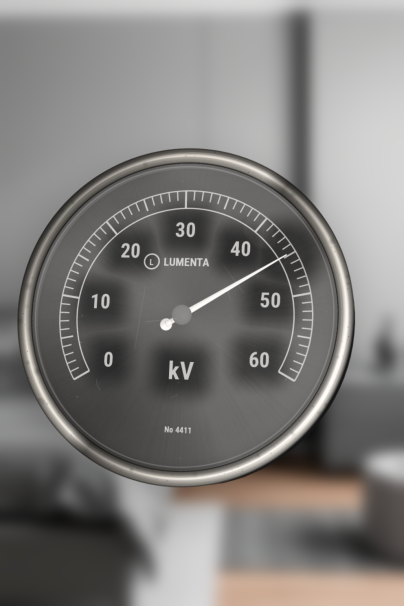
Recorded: 45 kV
